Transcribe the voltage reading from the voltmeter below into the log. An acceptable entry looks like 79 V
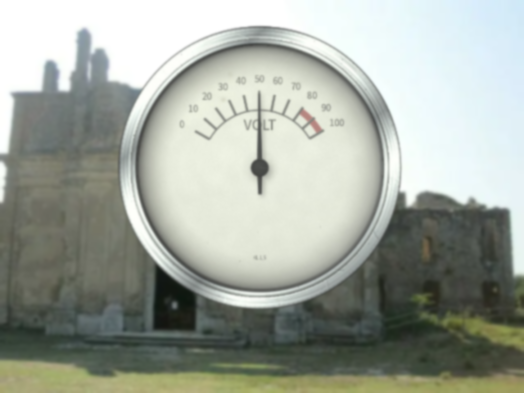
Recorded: 50 V
